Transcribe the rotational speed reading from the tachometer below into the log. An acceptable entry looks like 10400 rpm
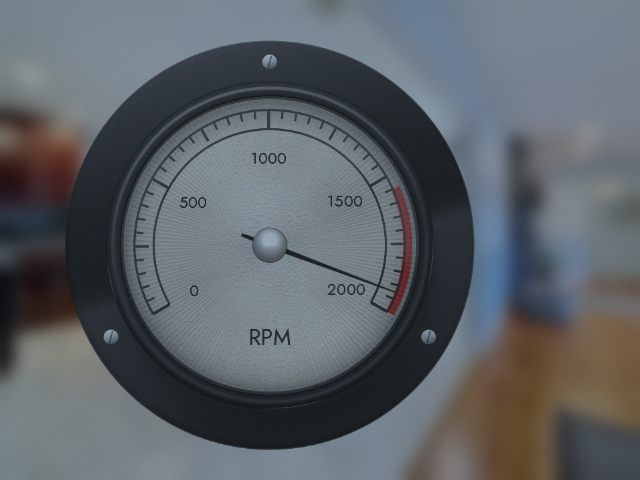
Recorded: 1925 rpm
